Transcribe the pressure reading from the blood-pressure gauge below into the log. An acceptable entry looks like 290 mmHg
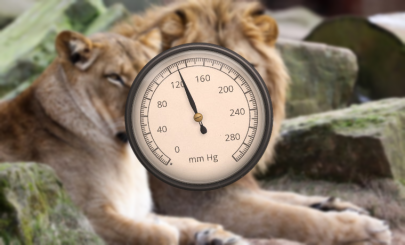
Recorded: 130 mmHg
